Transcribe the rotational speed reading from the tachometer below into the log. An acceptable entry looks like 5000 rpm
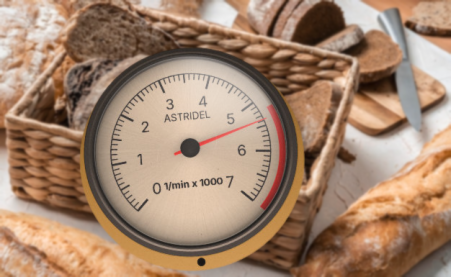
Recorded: 5400 rpm
